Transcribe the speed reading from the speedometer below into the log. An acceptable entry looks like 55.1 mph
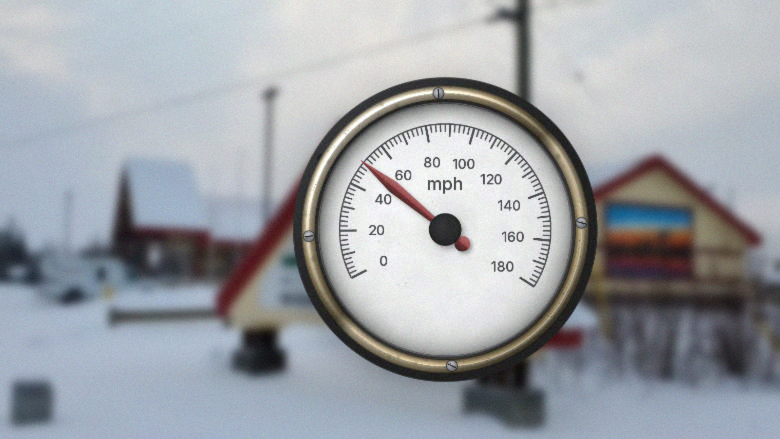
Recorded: 50 mph
